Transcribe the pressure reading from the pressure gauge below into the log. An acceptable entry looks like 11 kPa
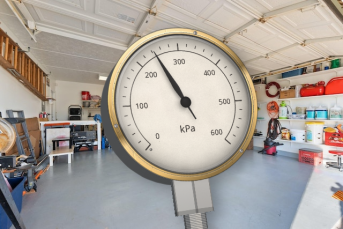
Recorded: 240 kPa
